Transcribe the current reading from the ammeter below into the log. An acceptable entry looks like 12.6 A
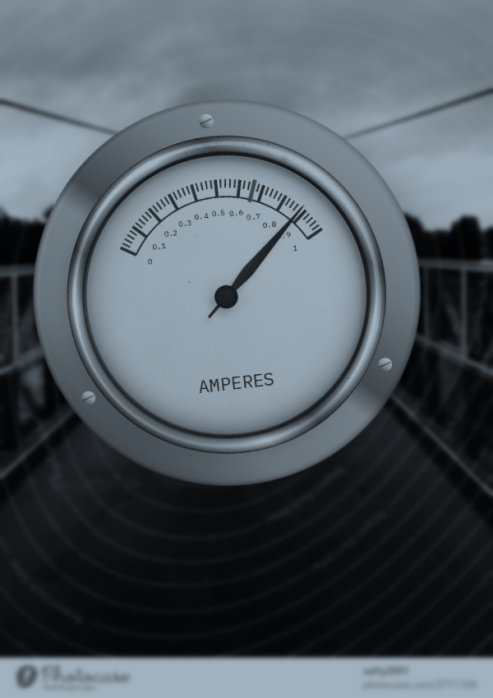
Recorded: 0.88 A
